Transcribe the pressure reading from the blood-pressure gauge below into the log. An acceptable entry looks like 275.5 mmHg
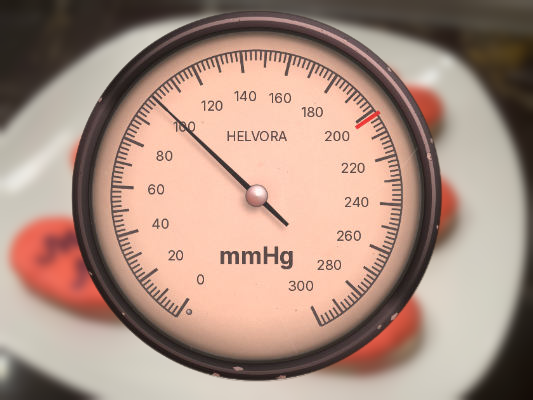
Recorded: 100 mmHg
